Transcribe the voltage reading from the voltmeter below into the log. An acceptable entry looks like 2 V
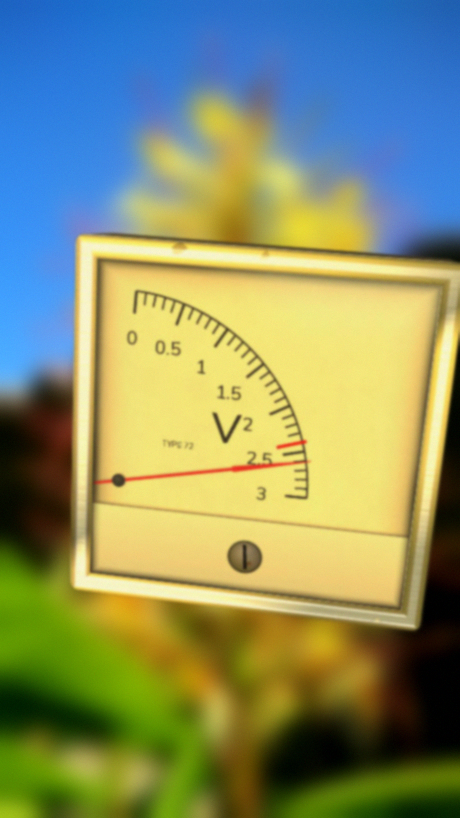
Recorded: 2.6 V
